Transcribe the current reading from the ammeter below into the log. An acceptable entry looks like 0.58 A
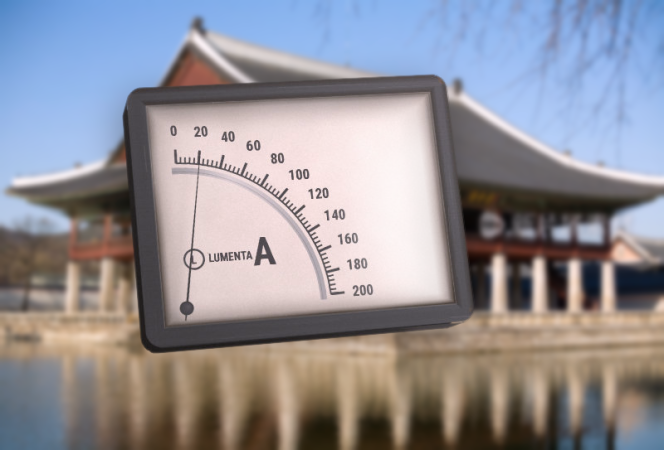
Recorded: 20 A
